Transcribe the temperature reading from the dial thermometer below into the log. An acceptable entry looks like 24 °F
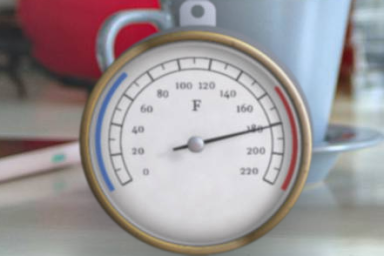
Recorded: 180 °F
